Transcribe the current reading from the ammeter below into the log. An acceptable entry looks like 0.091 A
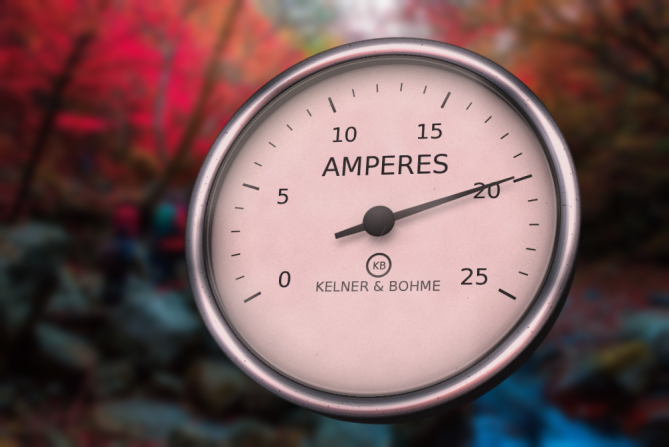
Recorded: 20 A
